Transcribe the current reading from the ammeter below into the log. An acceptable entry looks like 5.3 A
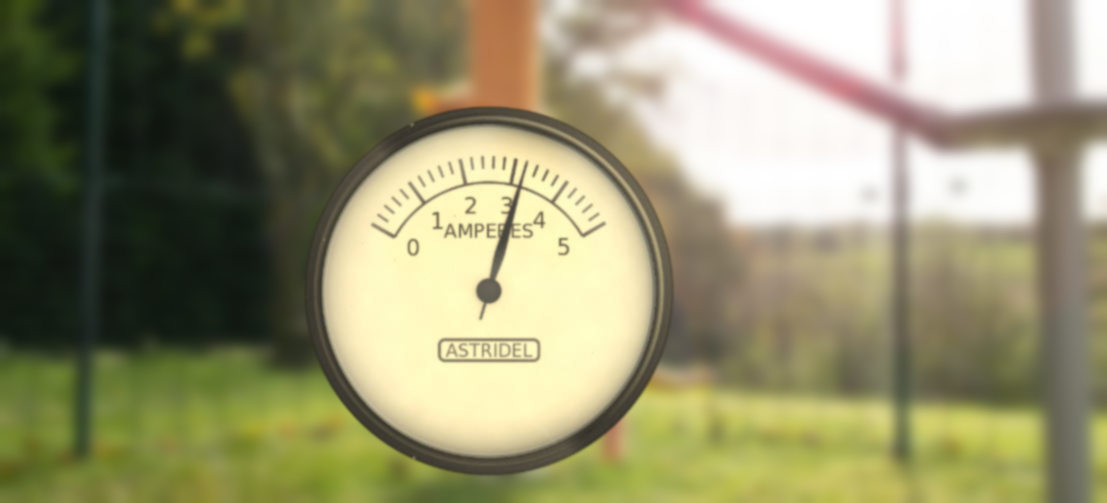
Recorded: 3.2 A
